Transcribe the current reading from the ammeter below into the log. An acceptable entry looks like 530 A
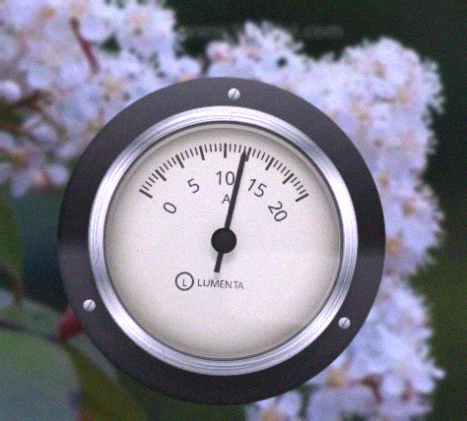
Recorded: 12 A
